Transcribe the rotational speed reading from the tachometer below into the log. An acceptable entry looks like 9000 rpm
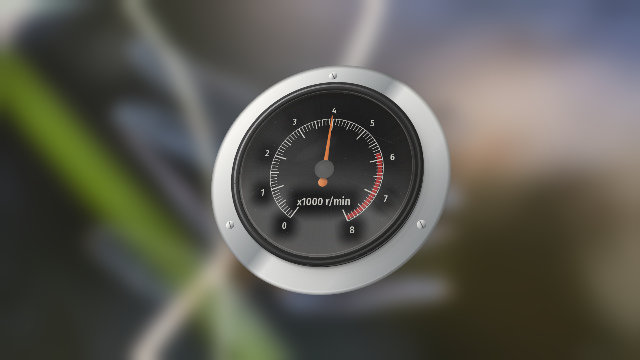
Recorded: 4000 rpm
